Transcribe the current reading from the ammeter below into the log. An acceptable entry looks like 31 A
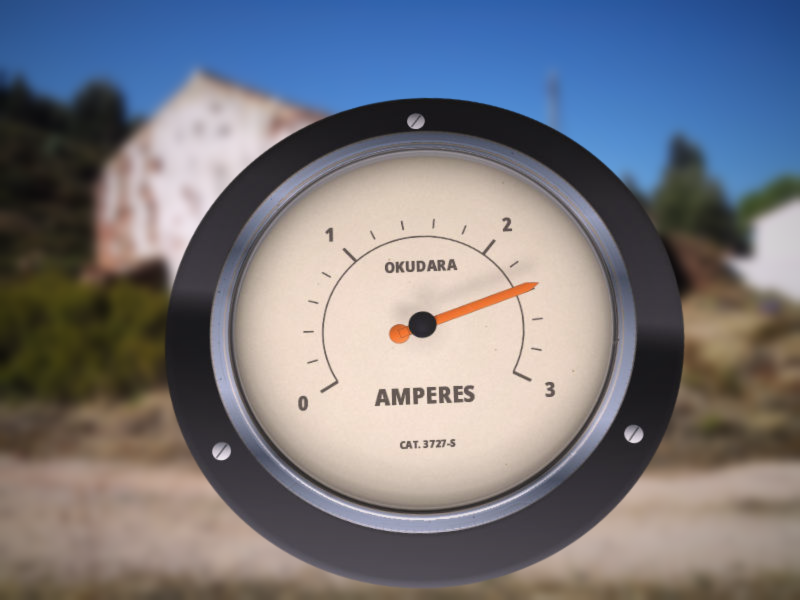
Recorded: 2.4 A
